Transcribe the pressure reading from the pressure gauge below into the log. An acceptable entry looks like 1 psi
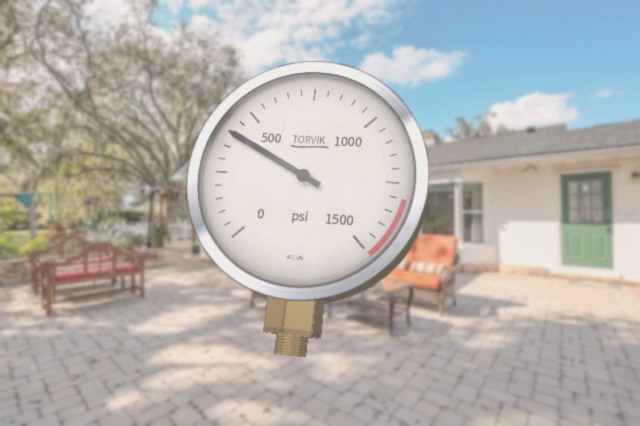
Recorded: 400 psi
